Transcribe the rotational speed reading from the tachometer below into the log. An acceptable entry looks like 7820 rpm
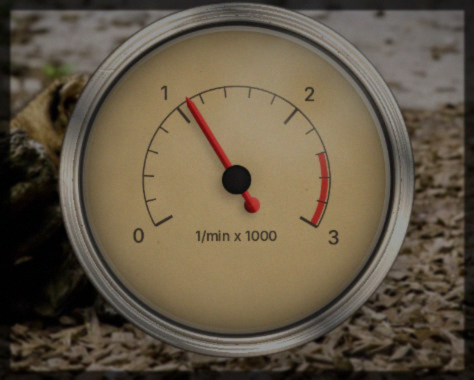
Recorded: 1100 rpm
